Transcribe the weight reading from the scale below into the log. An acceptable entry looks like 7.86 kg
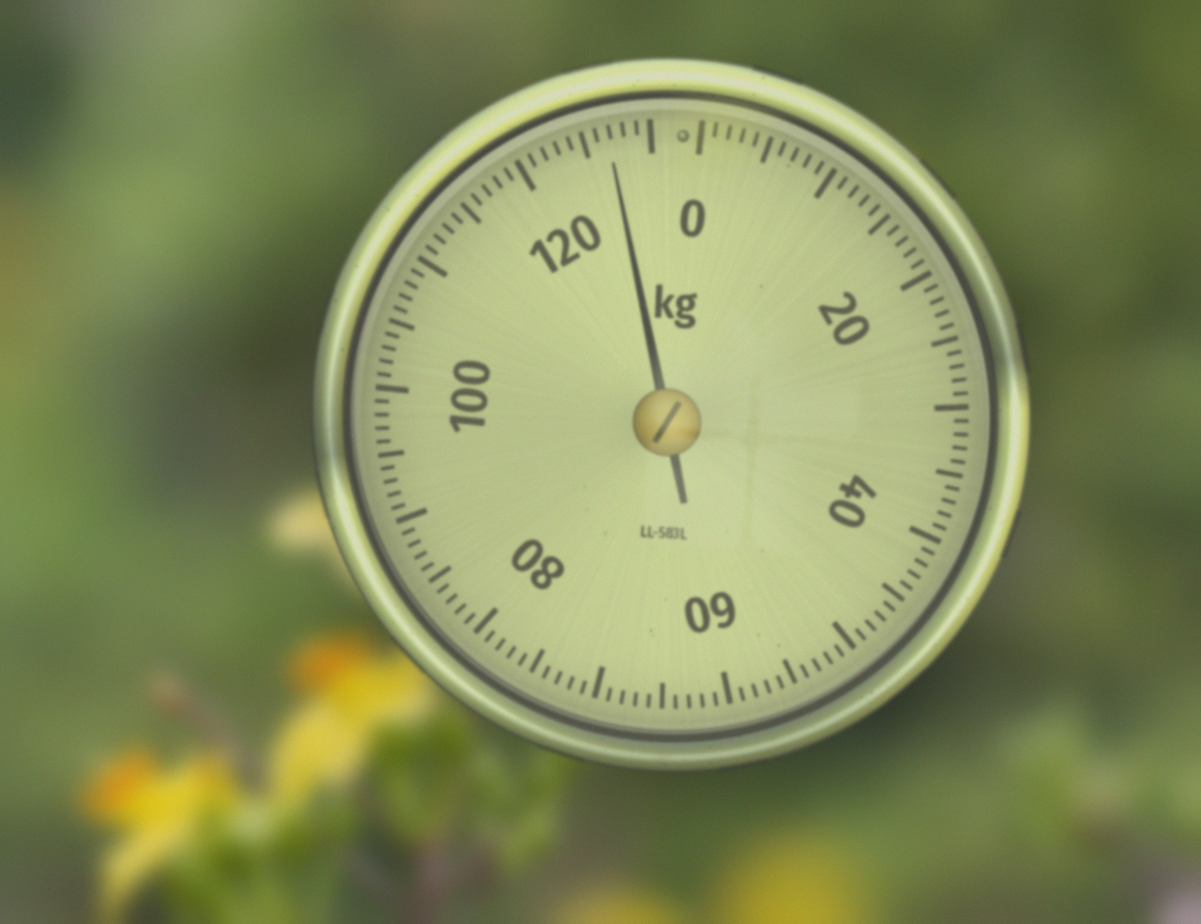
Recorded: 127 kg
